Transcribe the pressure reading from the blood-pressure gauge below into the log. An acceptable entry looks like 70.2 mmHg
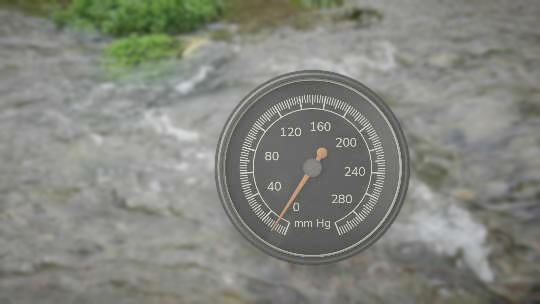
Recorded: 10 mmHg
